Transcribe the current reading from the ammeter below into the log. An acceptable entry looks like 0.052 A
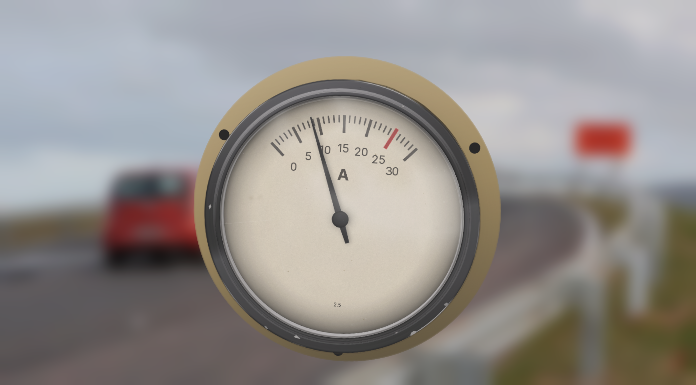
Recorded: 9 A
